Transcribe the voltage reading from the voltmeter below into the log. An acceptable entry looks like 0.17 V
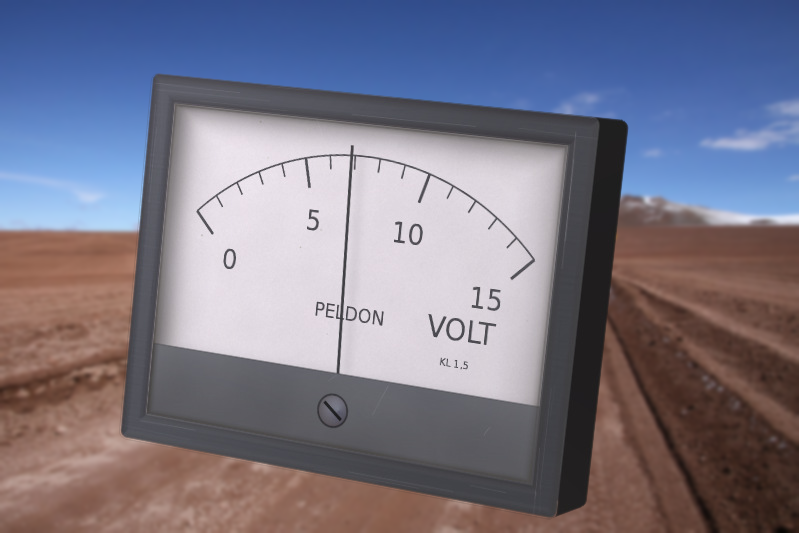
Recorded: 7 V
